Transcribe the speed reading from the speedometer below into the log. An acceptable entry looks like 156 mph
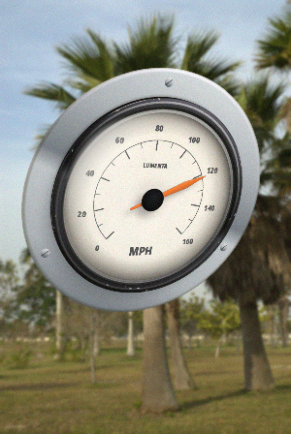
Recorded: 120 mph
